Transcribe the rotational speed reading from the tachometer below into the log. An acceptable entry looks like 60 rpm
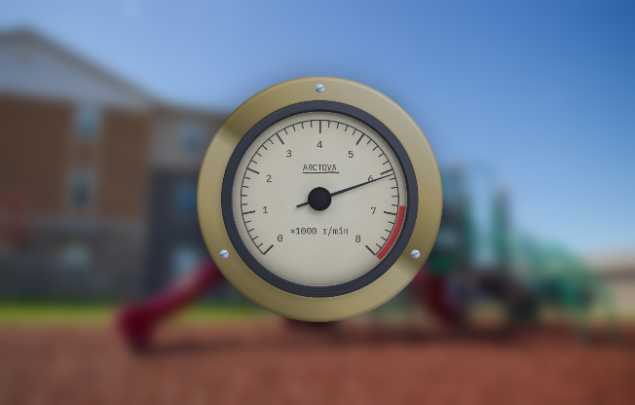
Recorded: 6100 rpm
